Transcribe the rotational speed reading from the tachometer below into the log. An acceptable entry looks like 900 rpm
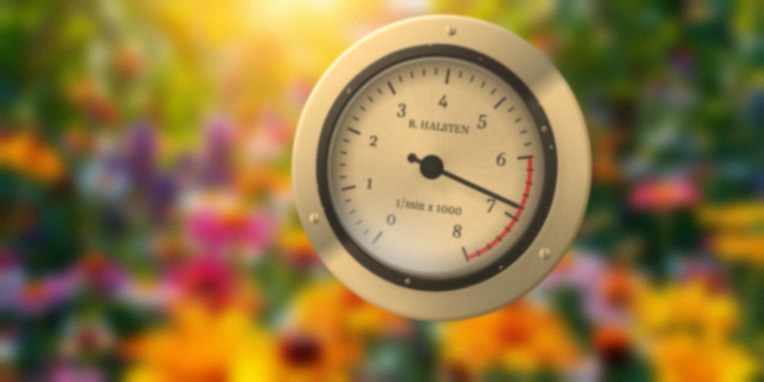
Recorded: 6800 rpm
